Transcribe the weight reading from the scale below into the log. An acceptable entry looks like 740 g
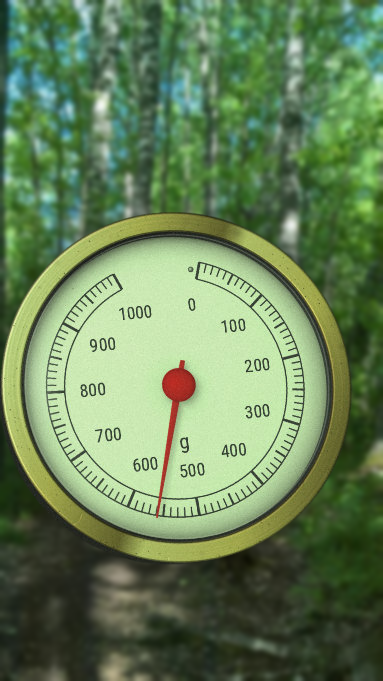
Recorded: 560 g
